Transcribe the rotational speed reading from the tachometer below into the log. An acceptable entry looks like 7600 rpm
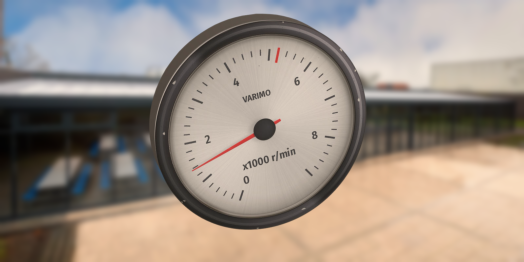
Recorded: 1400 rpm
